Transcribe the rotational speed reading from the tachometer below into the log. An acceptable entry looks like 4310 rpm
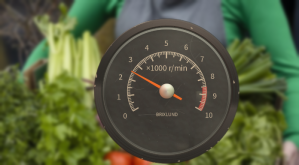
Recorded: 2500 rpm
